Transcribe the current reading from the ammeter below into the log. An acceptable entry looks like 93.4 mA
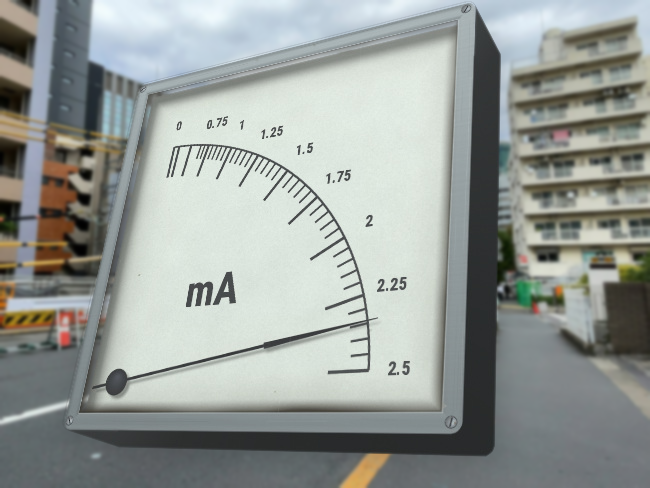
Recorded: 2.35 mA
